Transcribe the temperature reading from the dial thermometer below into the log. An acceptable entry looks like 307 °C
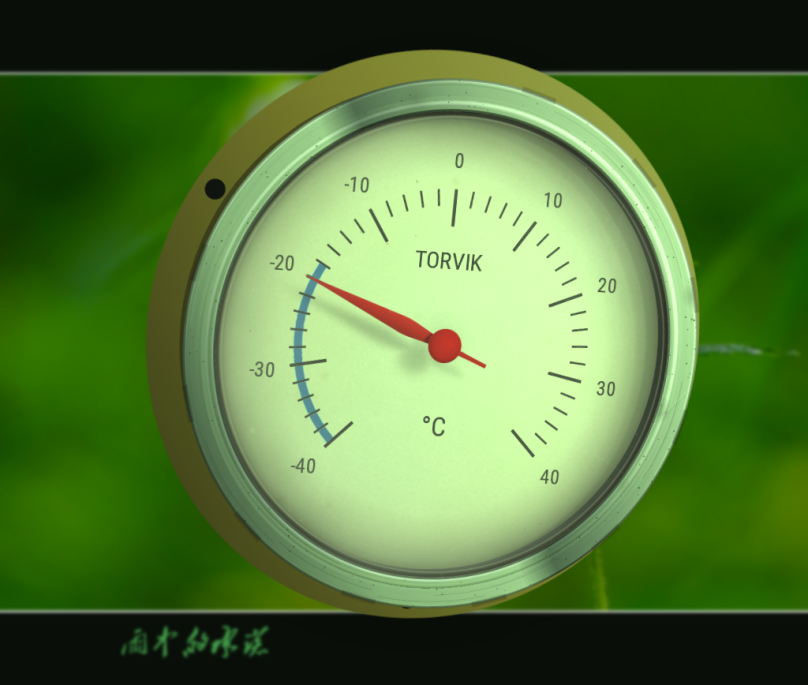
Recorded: -20 °C
